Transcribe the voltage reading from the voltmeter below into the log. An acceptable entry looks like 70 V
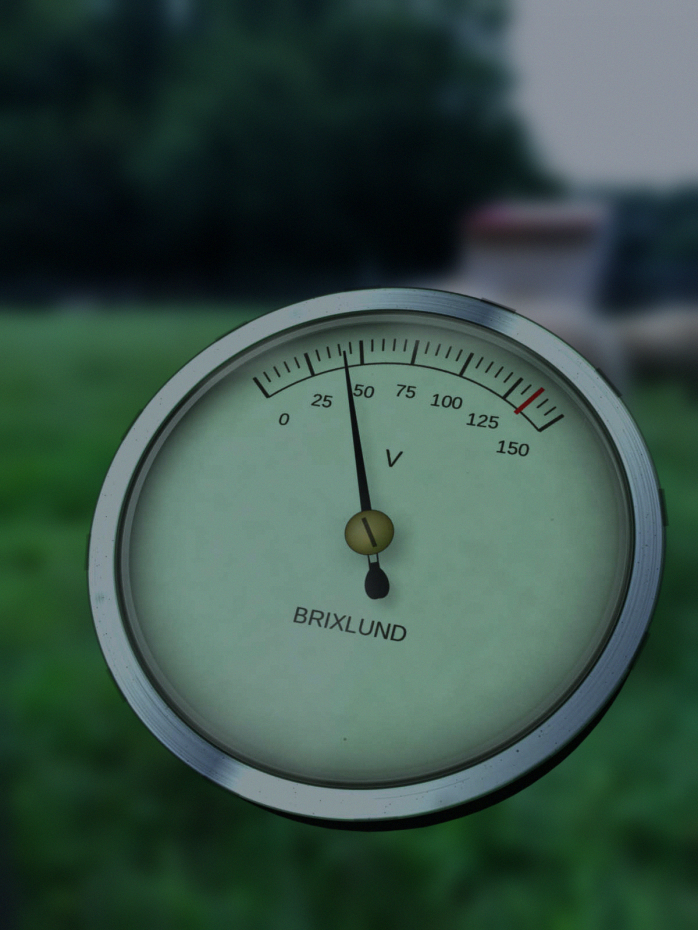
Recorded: 42.5 V
